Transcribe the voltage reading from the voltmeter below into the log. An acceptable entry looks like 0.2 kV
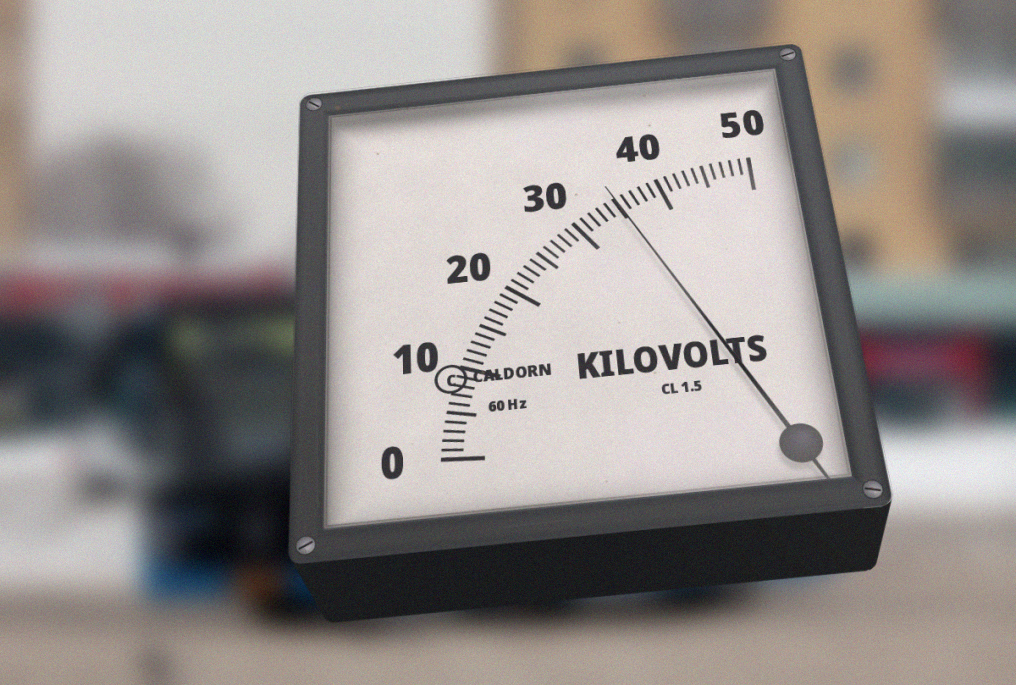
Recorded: 35 kV
